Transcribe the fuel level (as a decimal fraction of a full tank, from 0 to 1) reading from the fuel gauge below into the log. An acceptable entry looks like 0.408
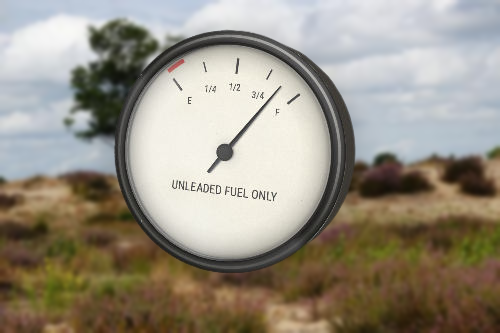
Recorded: 0.875
